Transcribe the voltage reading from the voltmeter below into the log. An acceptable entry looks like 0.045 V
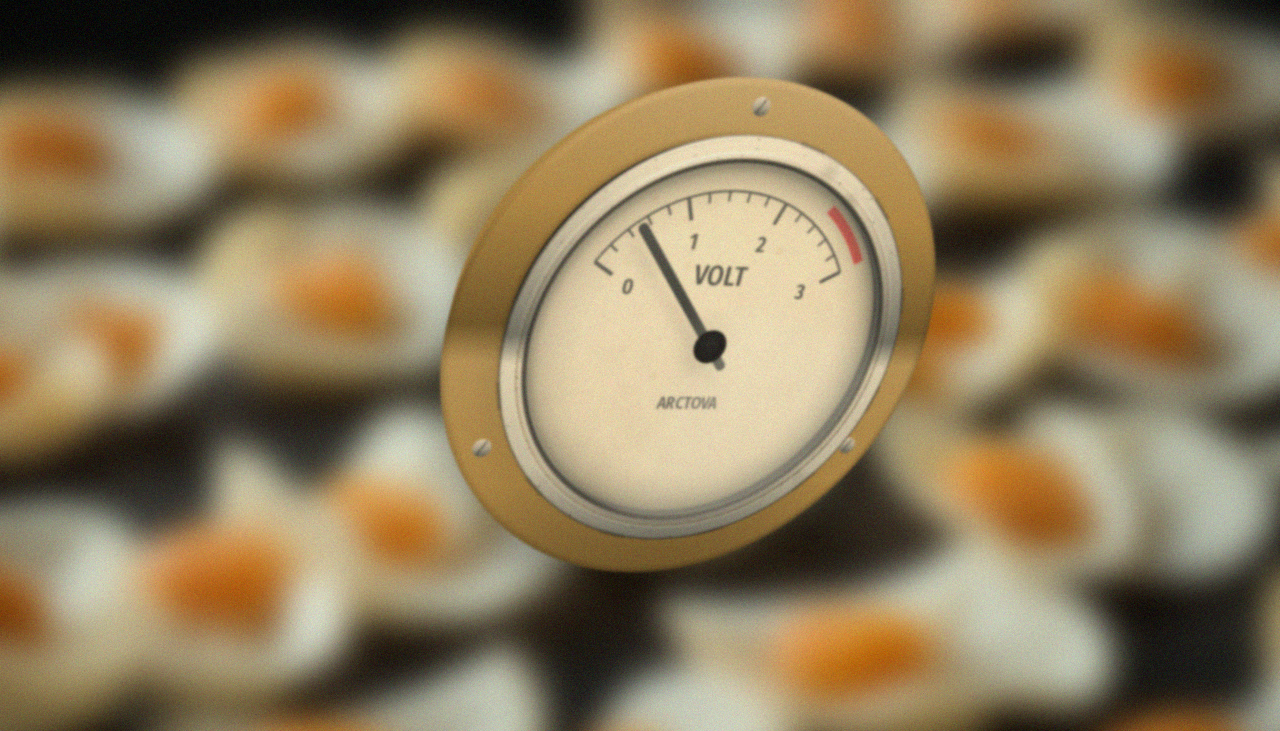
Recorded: 0.5 V
